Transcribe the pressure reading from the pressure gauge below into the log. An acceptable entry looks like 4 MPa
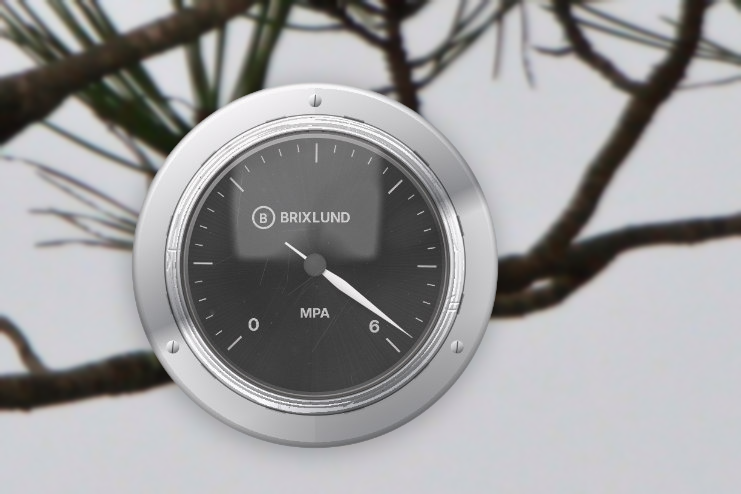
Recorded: 5.8 MPa
